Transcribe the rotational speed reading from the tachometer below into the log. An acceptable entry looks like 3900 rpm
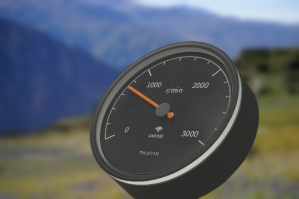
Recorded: 700 rpm
